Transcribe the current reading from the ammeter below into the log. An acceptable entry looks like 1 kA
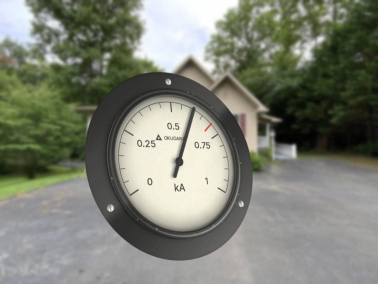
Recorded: 0.6 kA
